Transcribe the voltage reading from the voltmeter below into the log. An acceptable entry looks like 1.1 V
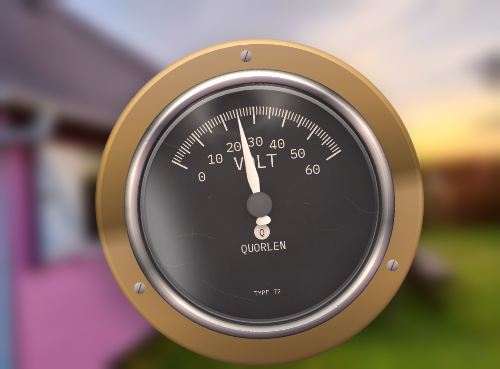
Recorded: 25 V
